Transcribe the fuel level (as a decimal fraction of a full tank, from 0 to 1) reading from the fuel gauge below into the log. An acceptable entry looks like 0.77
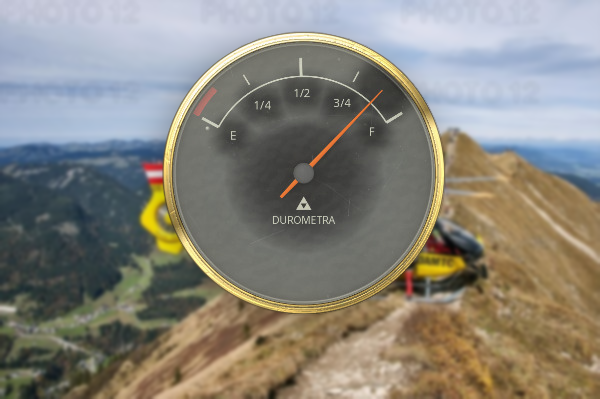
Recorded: 0.875
